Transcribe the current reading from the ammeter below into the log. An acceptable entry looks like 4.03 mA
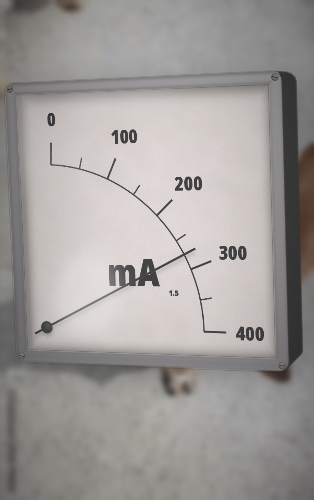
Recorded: 275 mA
